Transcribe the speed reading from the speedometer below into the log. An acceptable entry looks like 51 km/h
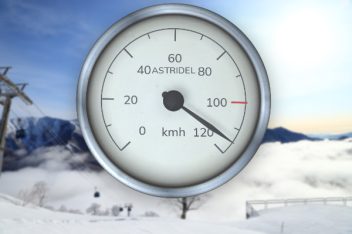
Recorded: 115 km/h
